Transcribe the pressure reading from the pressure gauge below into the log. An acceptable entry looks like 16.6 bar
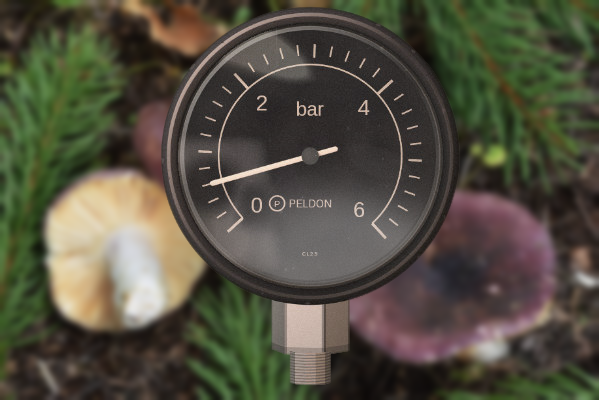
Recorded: 0.6 bar
